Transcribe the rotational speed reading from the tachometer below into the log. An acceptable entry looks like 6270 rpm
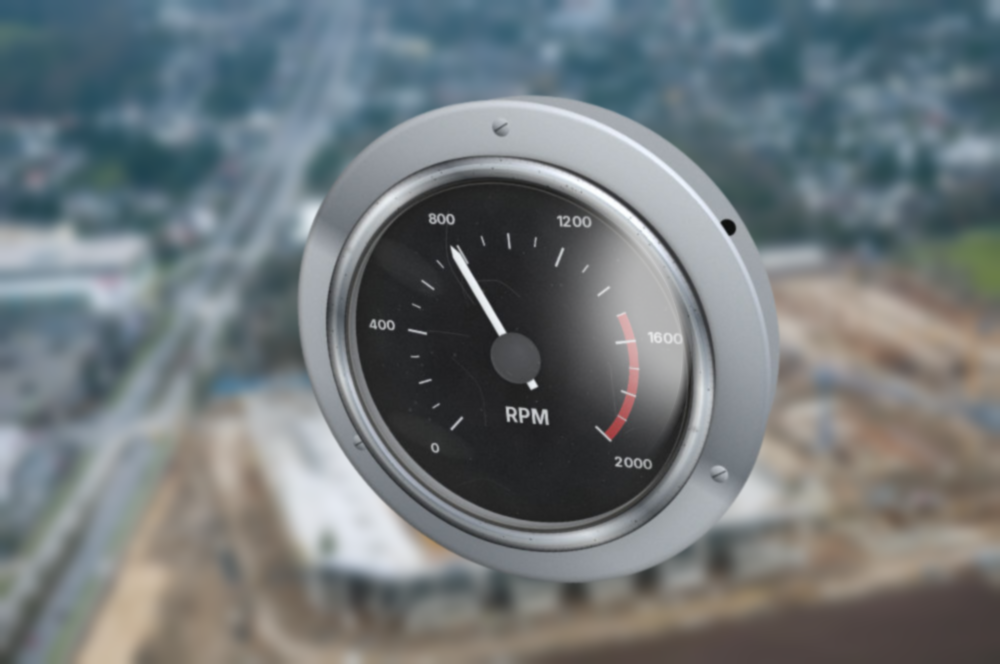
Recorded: 800 rpm
